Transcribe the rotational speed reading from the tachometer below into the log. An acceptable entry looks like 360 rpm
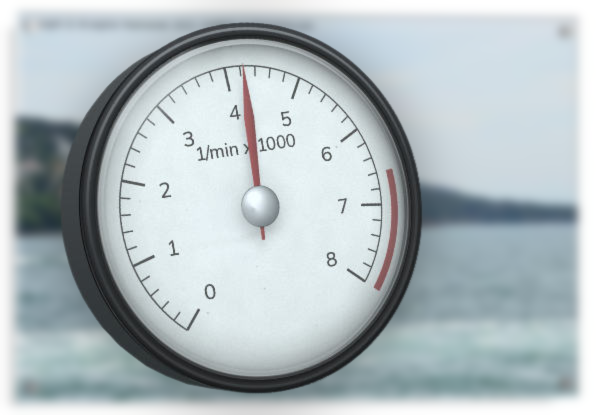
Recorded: 4200 rpm
